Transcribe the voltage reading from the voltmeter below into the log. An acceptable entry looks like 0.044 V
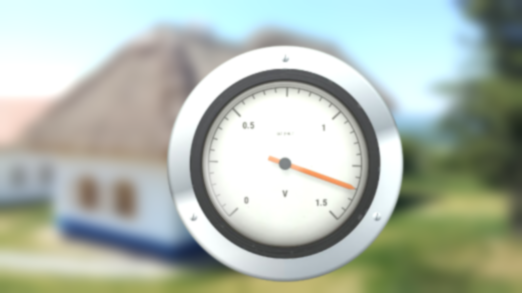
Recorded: 1.35 V
